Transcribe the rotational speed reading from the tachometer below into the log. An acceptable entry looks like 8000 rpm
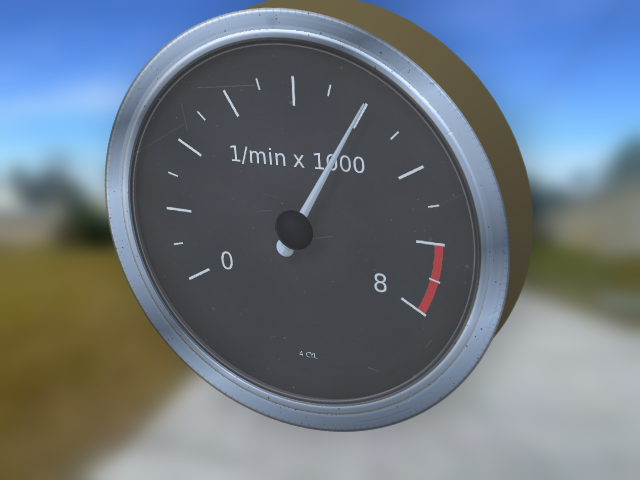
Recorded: 5000 rpm
